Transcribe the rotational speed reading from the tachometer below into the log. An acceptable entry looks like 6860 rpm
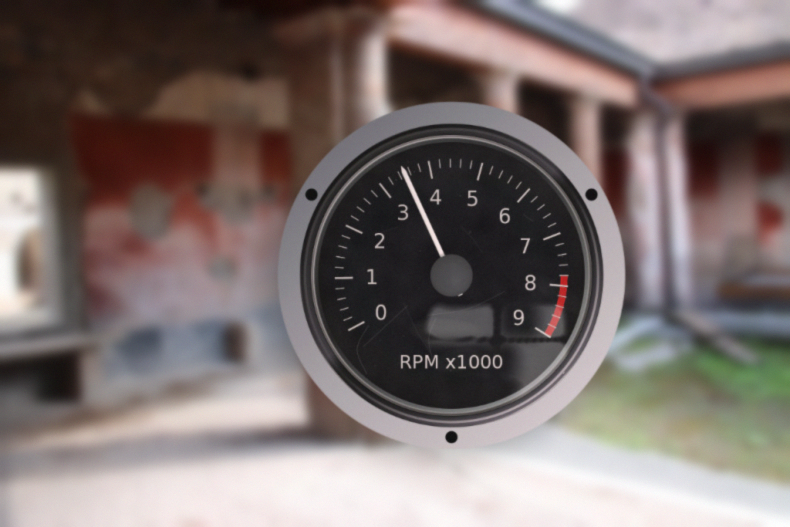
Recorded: 3500 rpm
